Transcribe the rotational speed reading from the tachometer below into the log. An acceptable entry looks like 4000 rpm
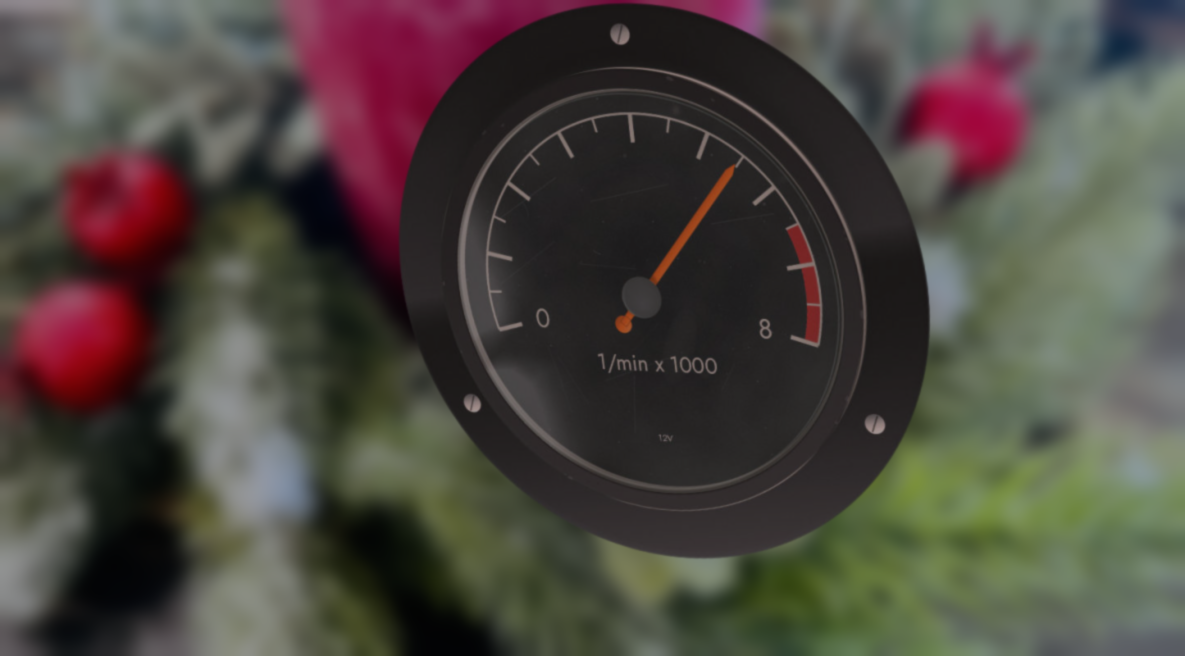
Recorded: 5500 rpm
